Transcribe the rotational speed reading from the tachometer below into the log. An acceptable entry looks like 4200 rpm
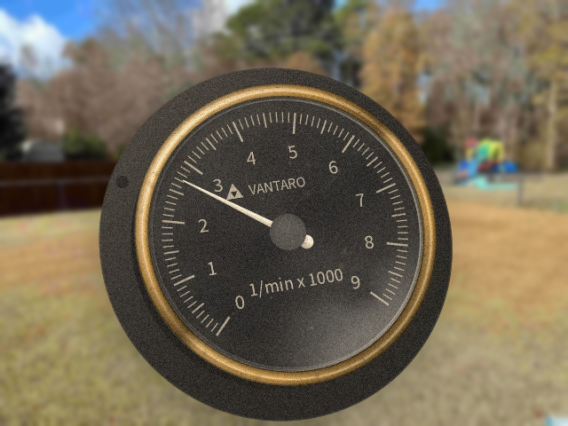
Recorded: 2700 rpm
